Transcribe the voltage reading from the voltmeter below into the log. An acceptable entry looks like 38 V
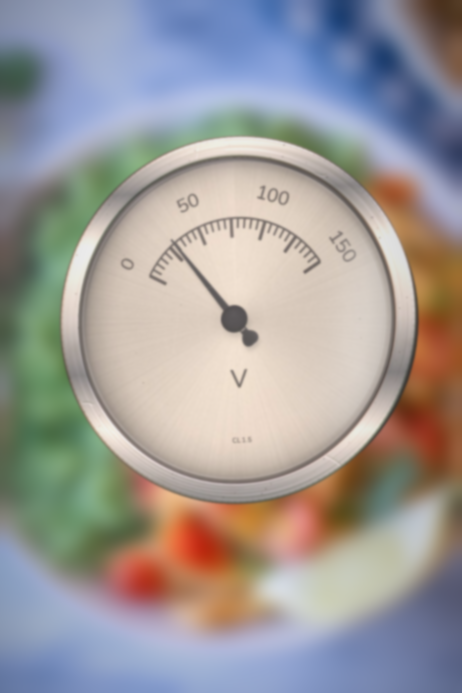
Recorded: 30 V
